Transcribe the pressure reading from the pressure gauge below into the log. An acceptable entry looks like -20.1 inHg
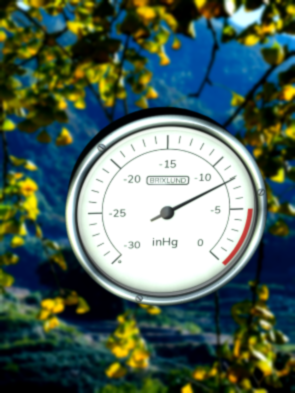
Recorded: -8 inHg
